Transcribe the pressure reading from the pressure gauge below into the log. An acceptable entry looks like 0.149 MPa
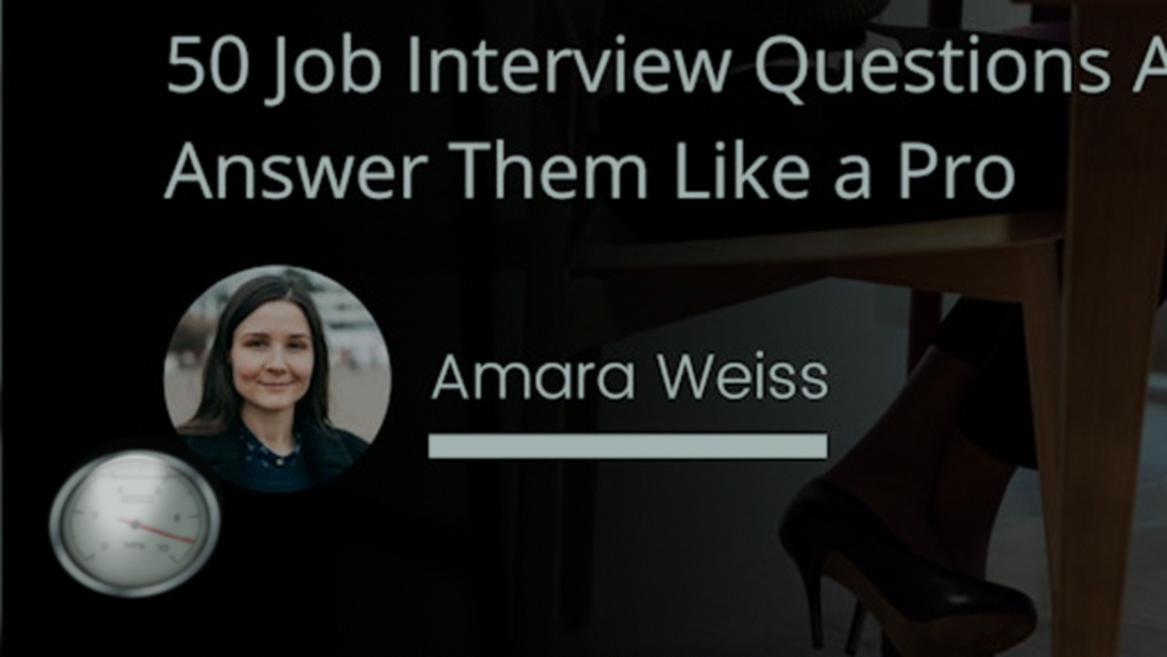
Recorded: 9 MPa
